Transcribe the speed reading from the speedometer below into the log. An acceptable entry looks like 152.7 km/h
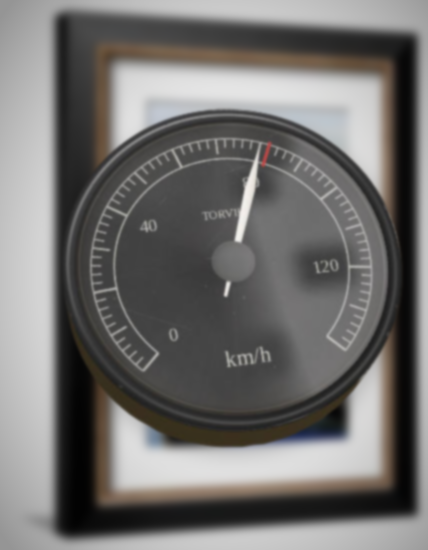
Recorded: 80 km/h
